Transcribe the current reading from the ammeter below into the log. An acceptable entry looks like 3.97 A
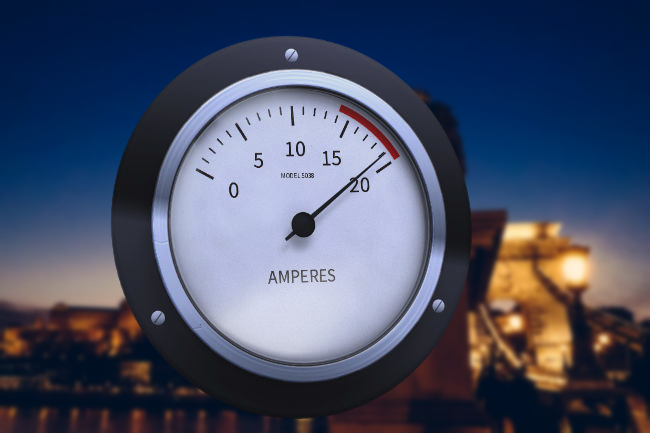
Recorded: 19 A
